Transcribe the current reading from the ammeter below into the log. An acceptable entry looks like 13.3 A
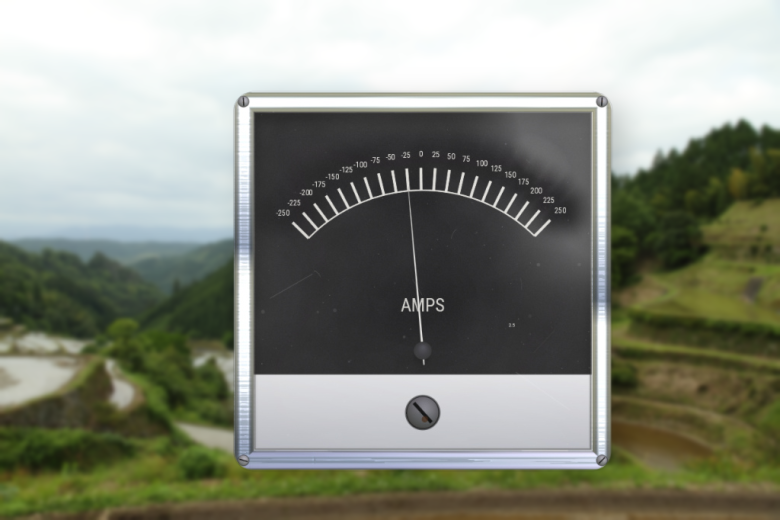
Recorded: -25 A
